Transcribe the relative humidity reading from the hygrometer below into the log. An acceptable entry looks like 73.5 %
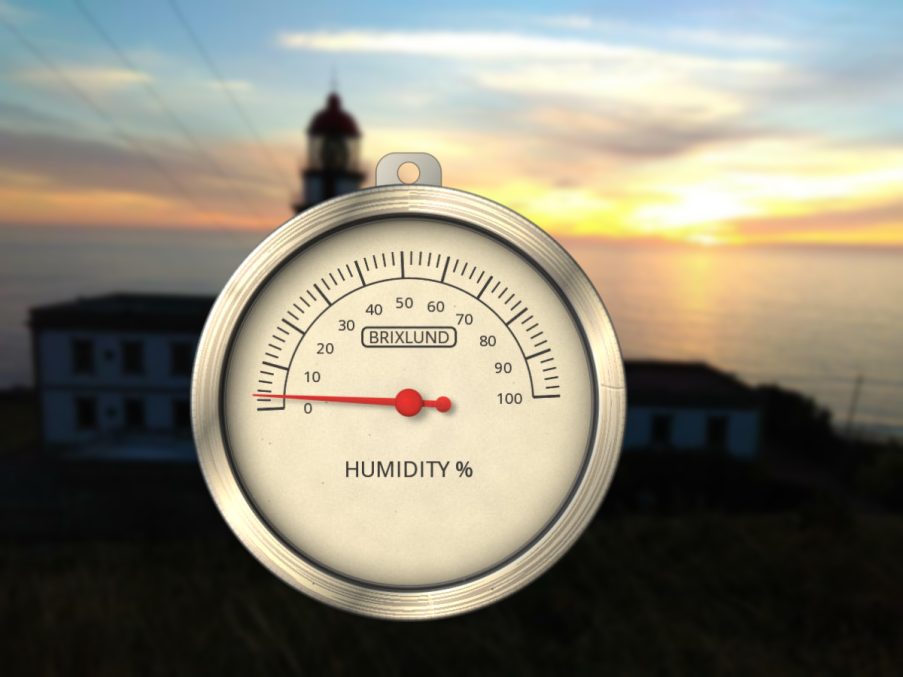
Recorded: 3 %
